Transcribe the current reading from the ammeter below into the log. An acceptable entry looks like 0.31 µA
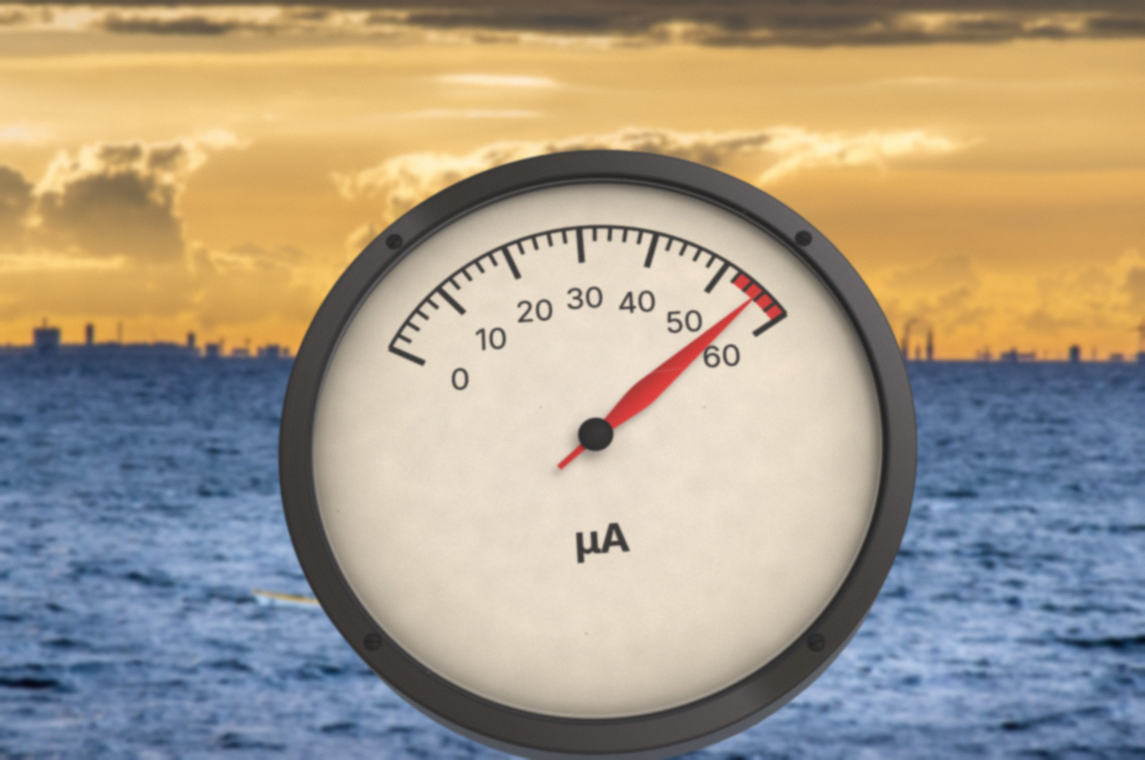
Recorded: 56 µA
